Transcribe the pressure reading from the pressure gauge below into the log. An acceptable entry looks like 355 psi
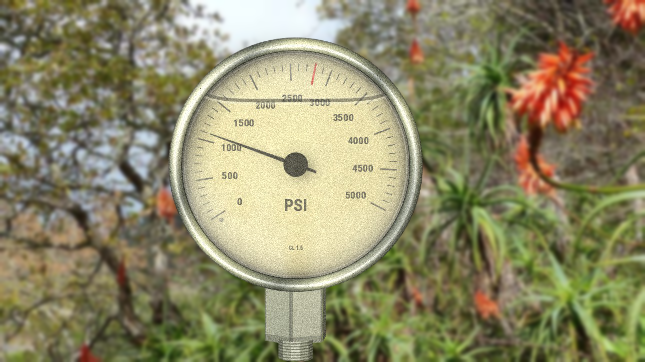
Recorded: 1100 psi
